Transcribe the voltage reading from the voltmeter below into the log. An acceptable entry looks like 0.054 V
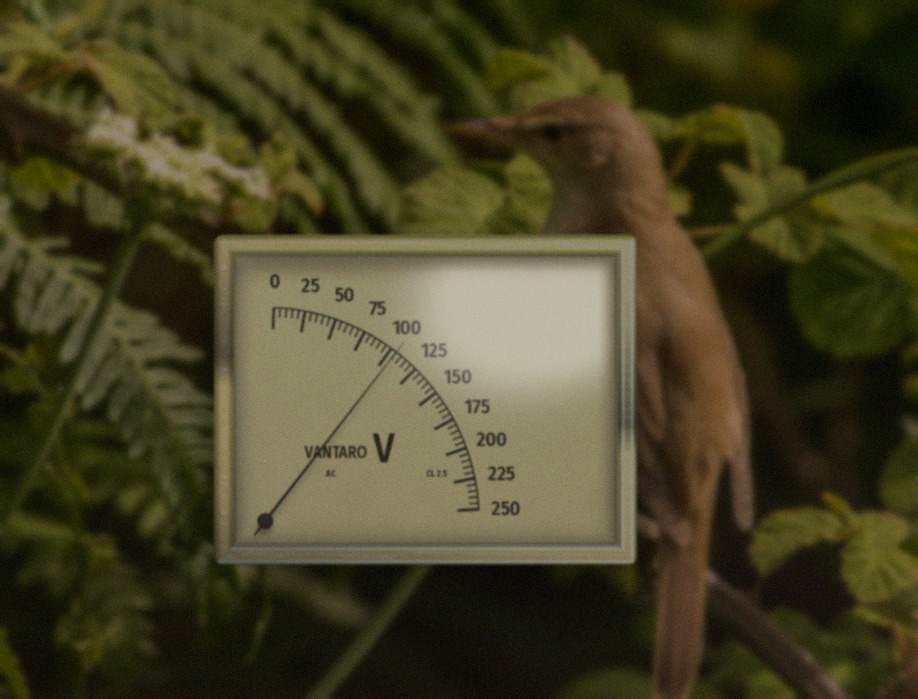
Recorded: 105 V
